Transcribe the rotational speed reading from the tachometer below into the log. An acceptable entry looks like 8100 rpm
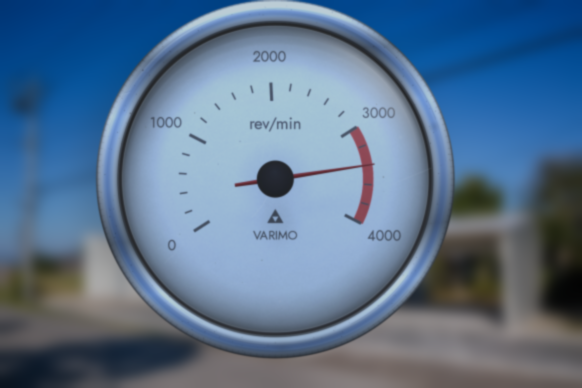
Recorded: 3400 rpm
